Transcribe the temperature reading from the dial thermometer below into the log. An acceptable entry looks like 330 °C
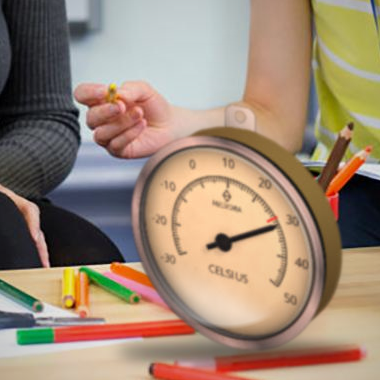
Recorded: 30 °C
